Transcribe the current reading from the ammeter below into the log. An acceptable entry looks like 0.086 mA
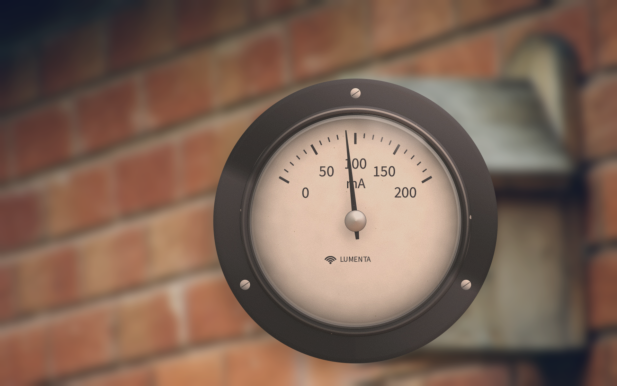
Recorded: 90 mA
